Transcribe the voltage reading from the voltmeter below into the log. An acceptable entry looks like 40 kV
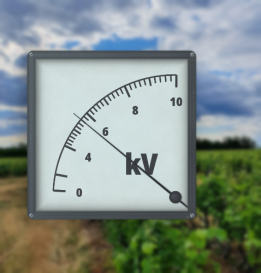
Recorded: 5.6 kV
